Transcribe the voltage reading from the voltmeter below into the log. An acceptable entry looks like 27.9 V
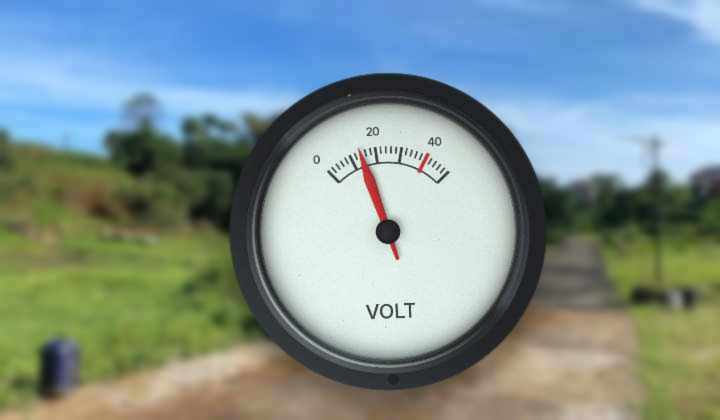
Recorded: 14 V
